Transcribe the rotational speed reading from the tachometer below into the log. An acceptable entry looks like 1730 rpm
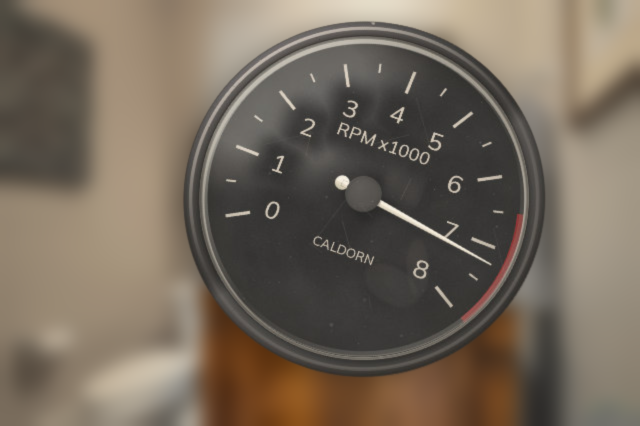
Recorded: 7250 rpm
